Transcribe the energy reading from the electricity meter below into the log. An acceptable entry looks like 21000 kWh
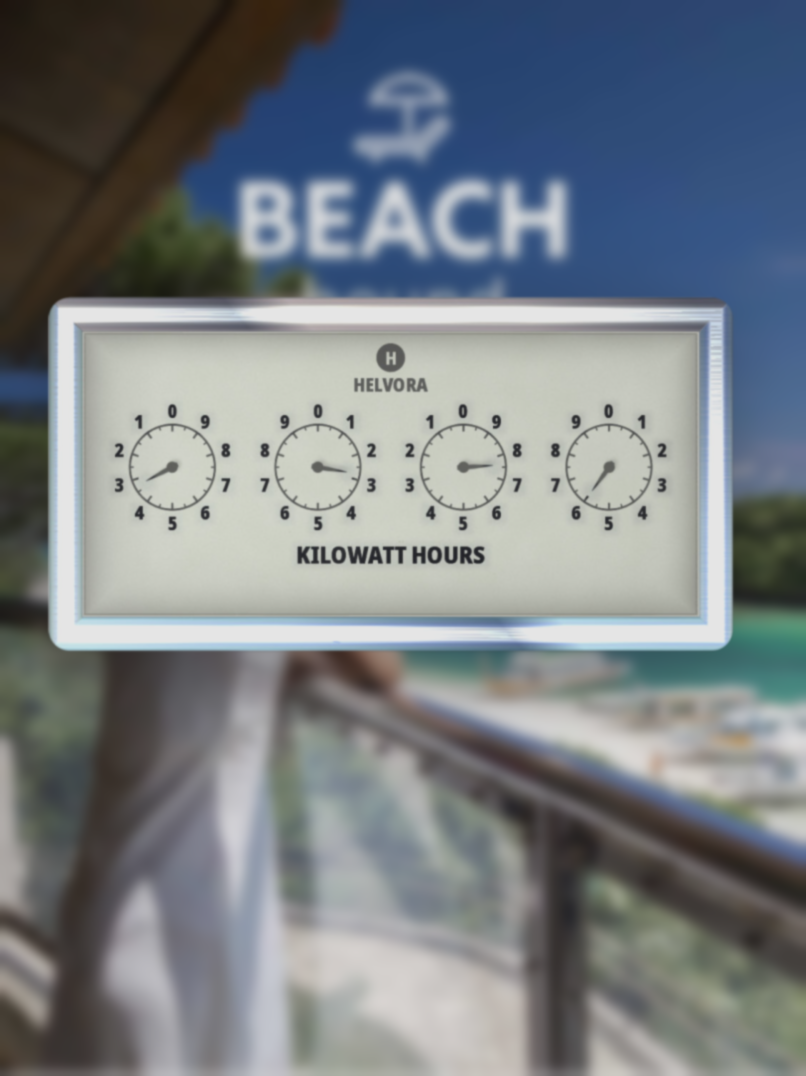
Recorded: 3276 kWh
